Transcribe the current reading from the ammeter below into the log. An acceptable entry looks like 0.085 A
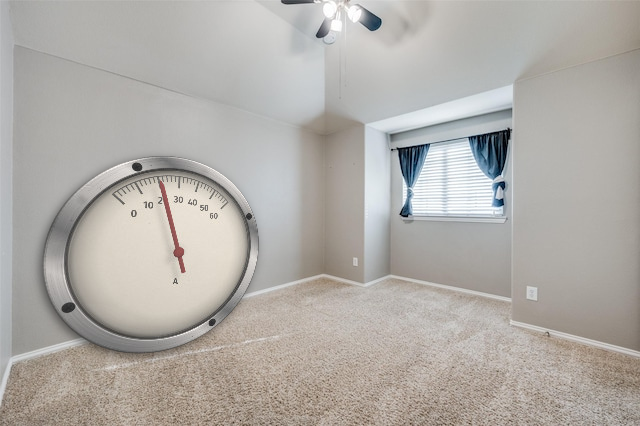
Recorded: 20 A
